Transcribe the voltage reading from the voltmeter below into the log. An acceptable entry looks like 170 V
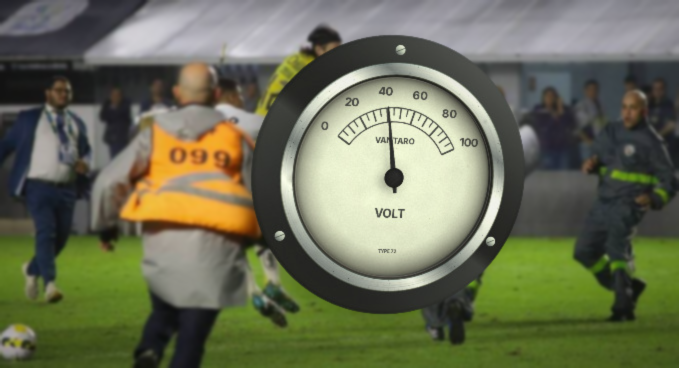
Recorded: 40 V
